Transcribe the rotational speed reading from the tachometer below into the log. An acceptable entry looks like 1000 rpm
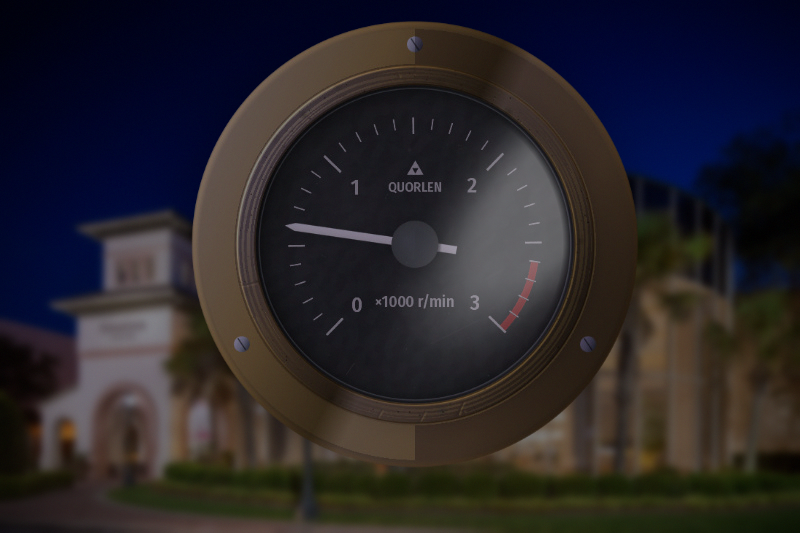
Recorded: 600 rpm
